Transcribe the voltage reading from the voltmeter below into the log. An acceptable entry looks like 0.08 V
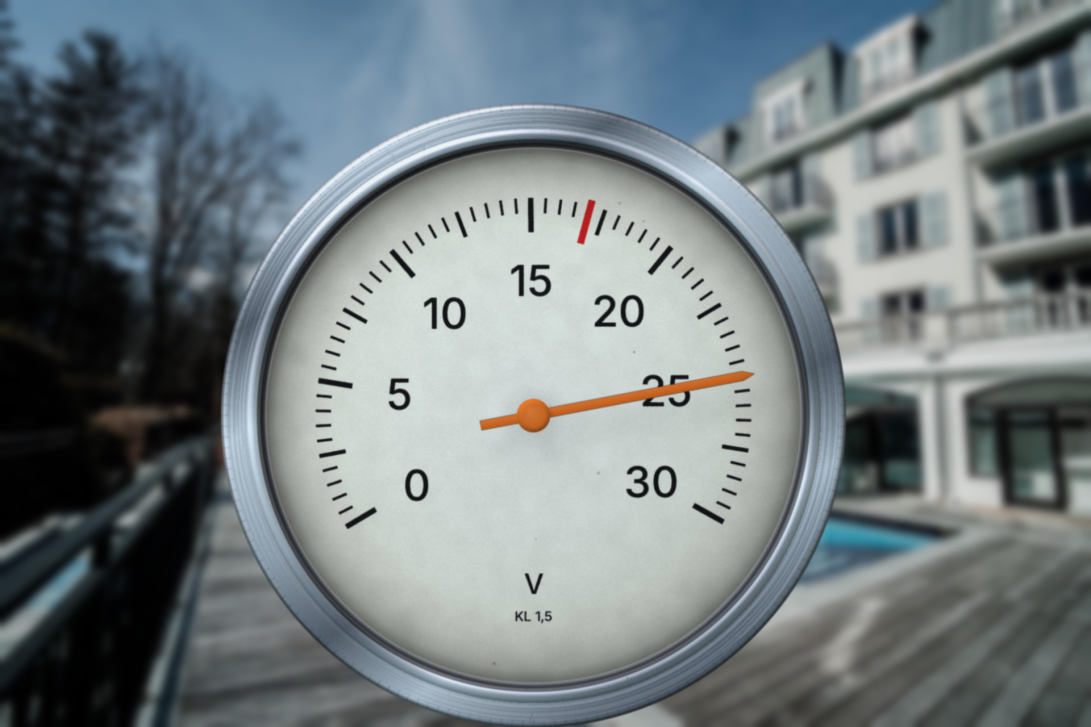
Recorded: 25 V
